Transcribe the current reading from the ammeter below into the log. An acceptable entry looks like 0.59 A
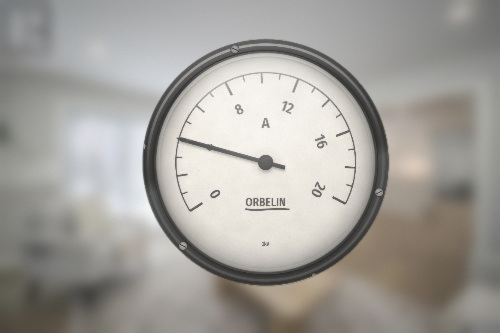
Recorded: 4 A
